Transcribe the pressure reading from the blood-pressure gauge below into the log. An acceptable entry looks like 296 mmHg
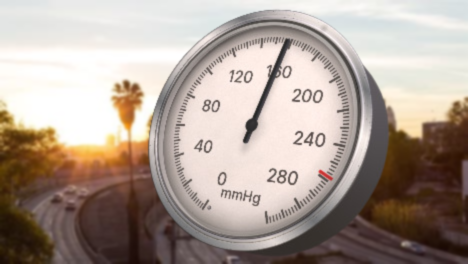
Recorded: 160 mmHg
